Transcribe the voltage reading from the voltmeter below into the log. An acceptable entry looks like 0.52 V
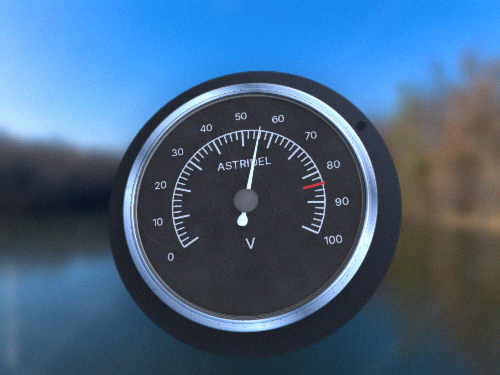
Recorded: 56 V
